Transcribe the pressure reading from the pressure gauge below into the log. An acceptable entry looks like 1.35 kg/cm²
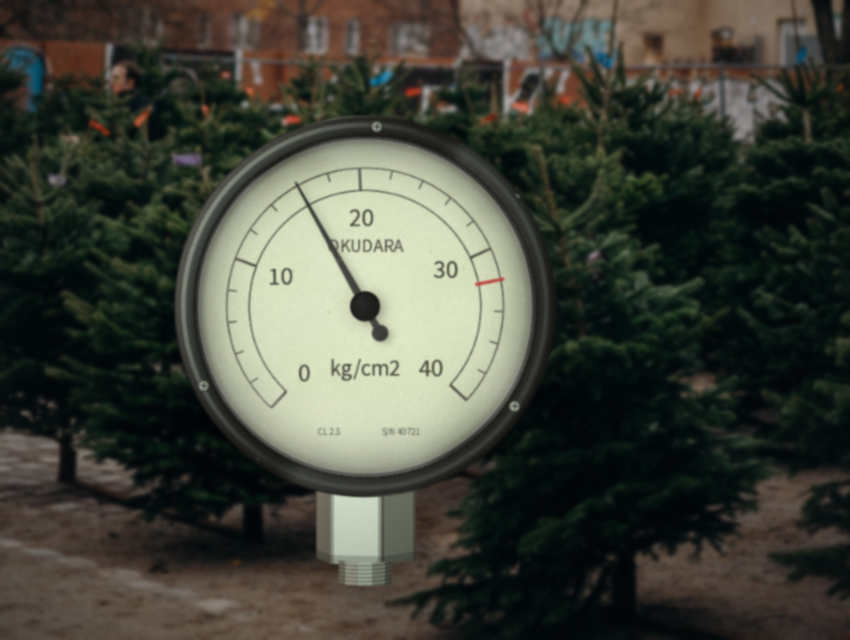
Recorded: 16 kg/cm²
